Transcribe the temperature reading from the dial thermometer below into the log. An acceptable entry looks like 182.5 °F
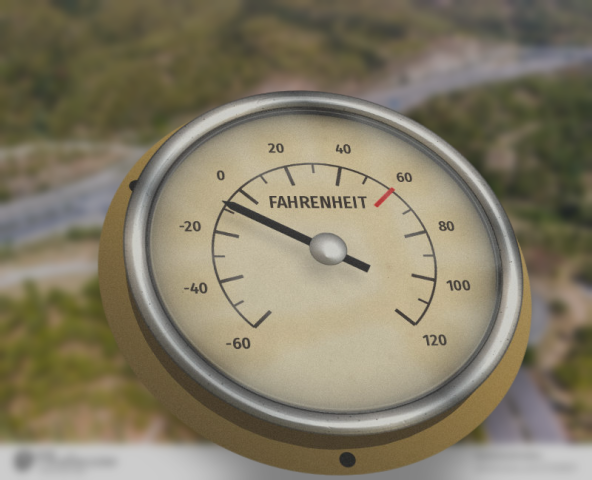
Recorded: -10 °F
